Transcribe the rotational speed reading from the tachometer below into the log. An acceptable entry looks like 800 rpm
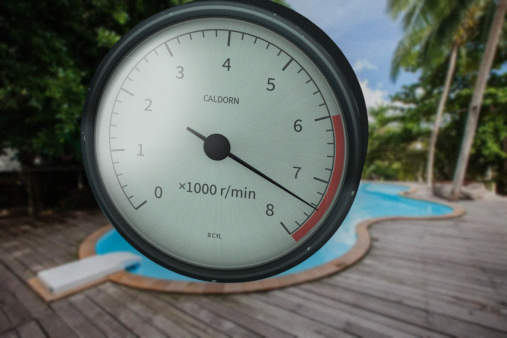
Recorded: 7400 rpm
